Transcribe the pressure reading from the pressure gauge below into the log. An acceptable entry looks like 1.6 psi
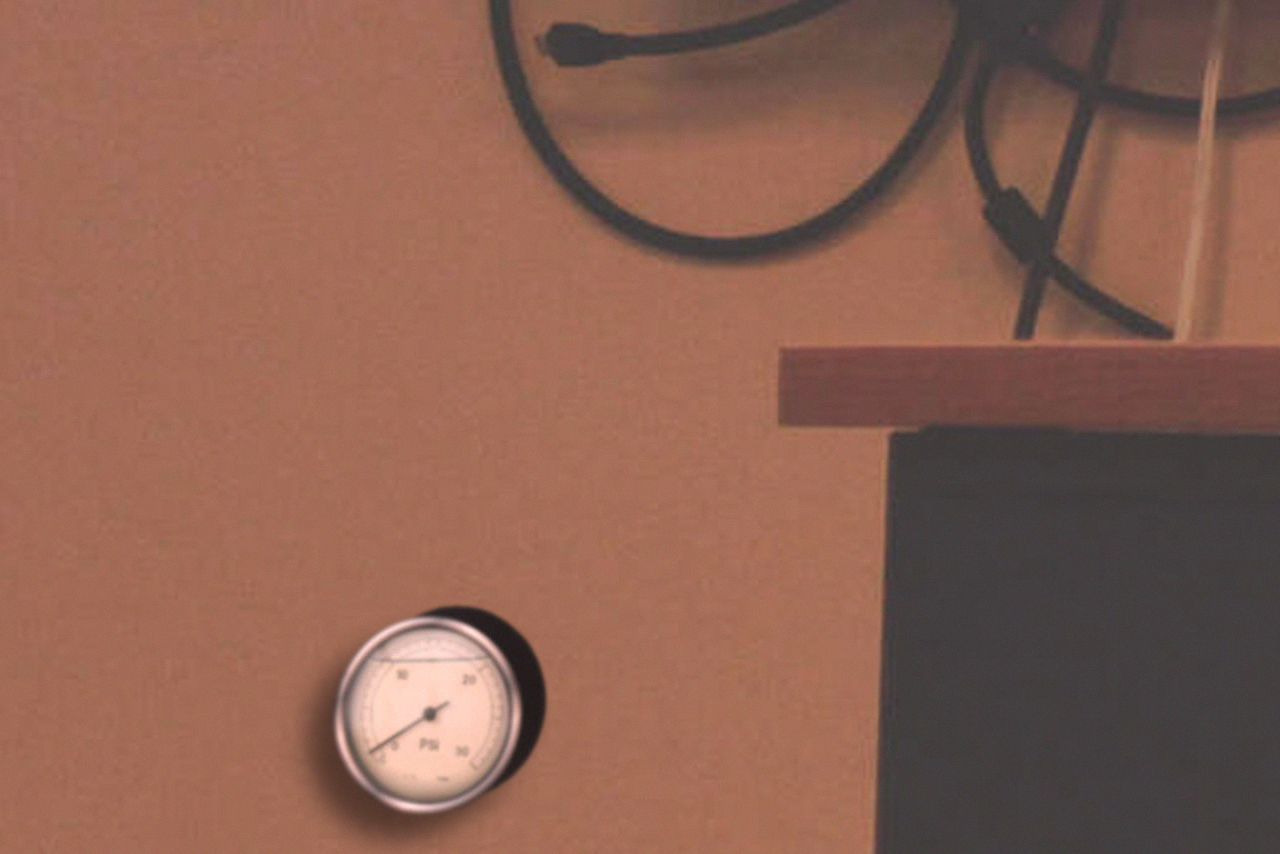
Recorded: 1 psi
